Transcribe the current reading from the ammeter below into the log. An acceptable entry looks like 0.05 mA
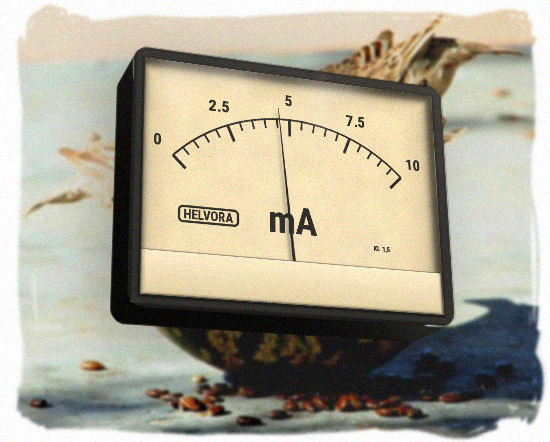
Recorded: 4.5 mA
